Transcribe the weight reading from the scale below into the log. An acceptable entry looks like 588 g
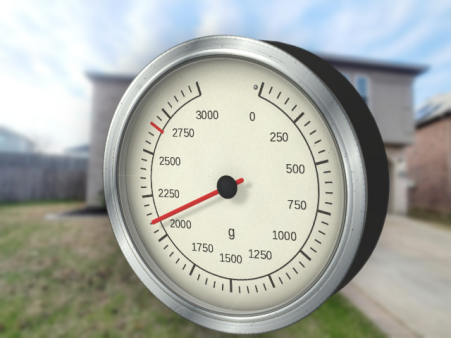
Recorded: 2100 g
